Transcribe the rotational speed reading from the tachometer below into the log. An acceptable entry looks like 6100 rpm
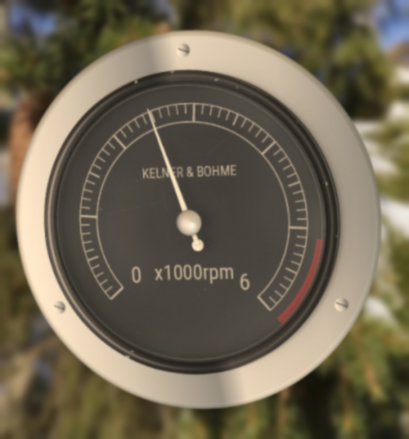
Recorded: 2500 rpm
